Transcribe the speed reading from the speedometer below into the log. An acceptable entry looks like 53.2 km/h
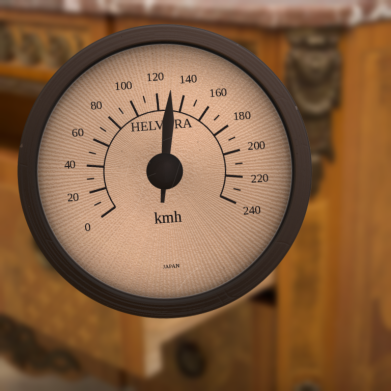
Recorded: 130 km/h
